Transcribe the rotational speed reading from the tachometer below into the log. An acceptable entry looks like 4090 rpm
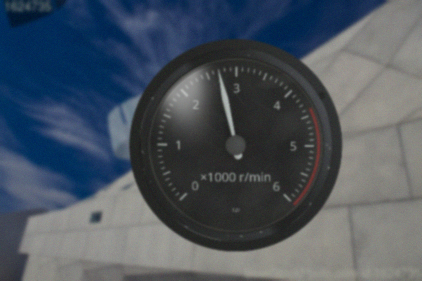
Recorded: 2700 rpm
